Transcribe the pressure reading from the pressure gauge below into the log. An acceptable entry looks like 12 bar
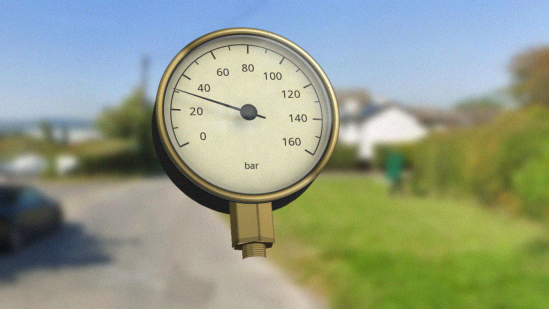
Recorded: 30 bar
